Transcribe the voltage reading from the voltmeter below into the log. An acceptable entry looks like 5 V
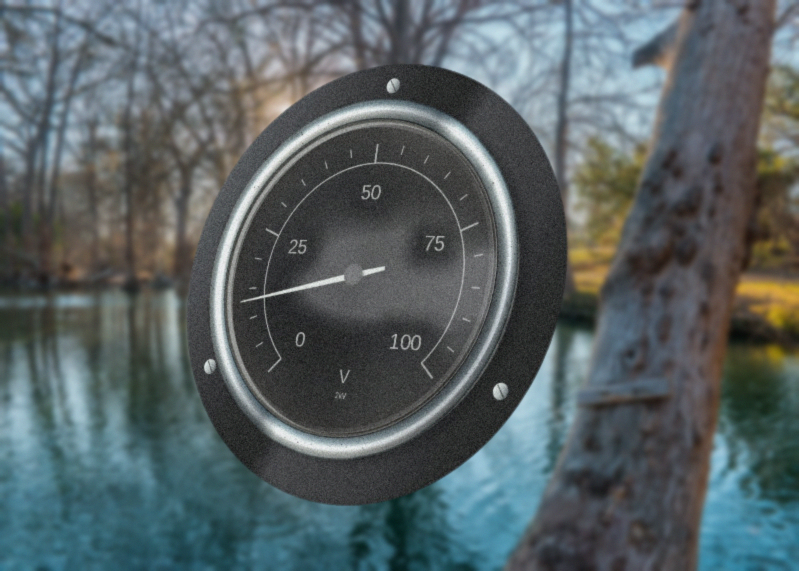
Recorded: 12.5 V
